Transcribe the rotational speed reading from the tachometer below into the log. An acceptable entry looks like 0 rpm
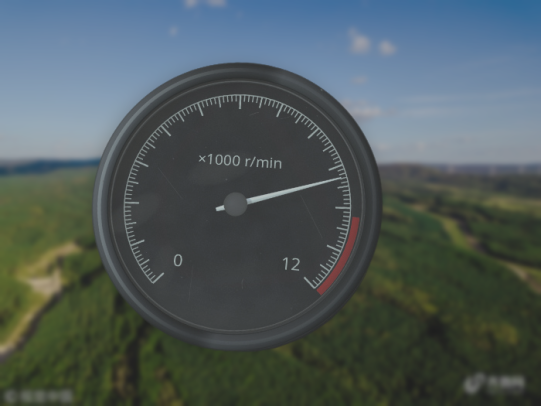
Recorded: 9300 rpm
